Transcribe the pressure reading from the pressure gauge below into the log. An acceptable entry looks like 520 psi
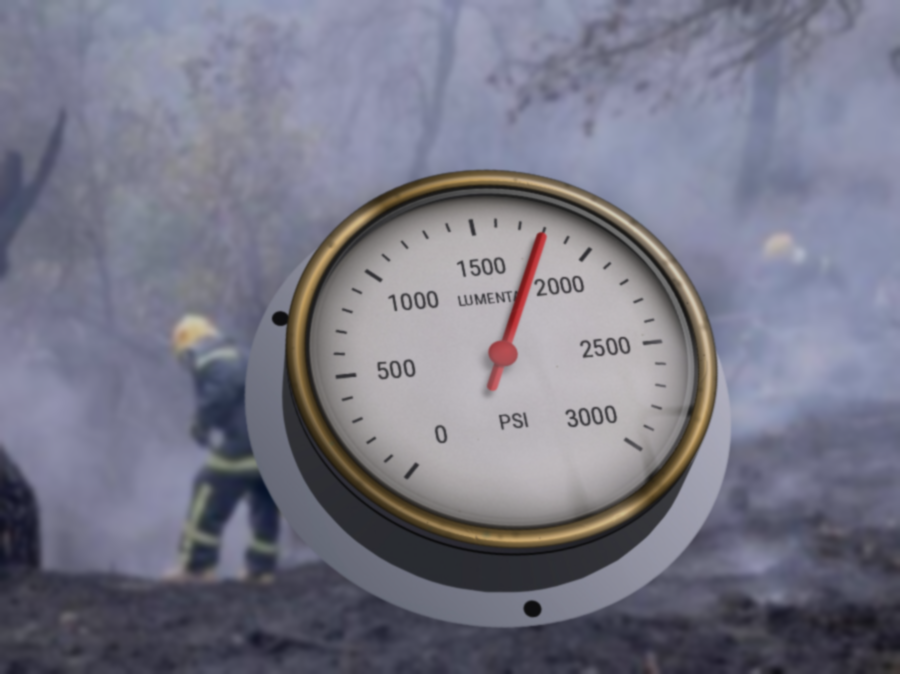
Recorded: 1800 psi
